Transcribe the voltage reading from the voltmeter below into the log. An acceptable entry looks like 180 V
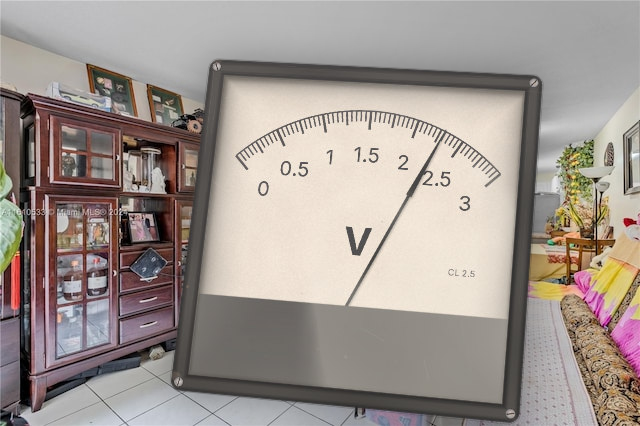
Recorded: 2.3 V
